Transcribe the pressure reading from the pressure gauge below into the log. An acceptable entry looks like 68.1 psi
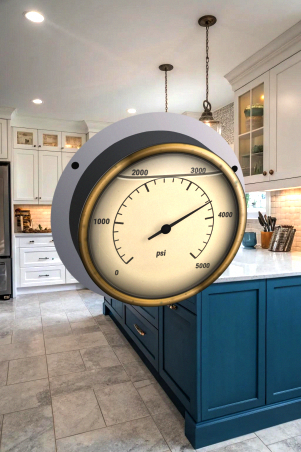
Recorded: 3600 psi
